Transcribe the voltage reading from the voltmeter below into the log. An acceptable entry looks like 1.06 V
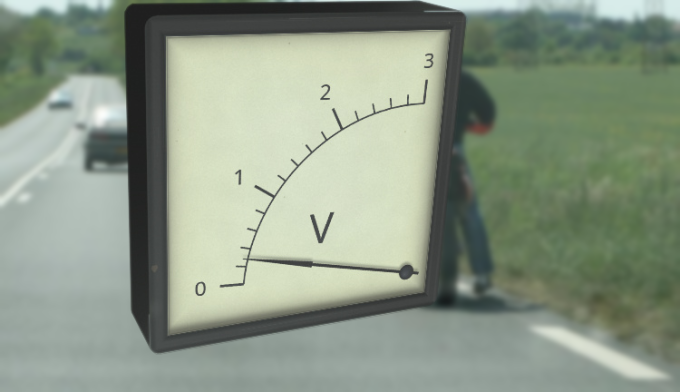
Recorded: 0.3 V
